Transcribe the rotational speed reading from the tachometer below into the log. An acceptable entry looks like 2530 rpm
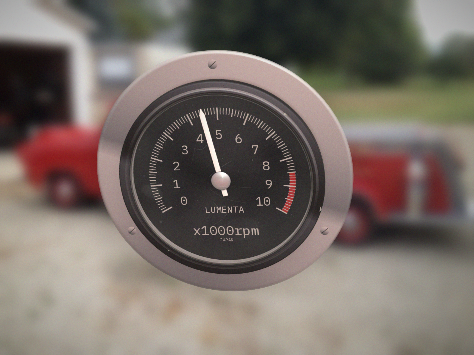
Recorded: 4500 rpm
